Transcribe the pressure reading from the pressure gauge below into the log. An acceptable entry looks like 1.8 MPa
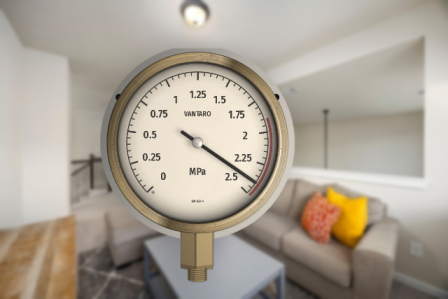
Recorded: 2.4 MPa
